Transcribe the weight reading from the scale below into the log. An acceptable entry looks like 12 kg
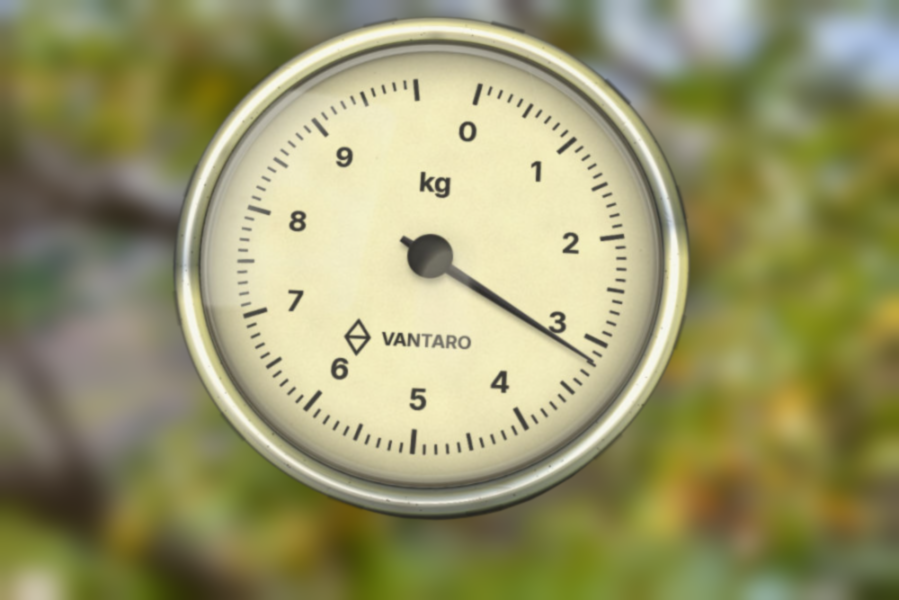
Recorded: 3.2 kg
